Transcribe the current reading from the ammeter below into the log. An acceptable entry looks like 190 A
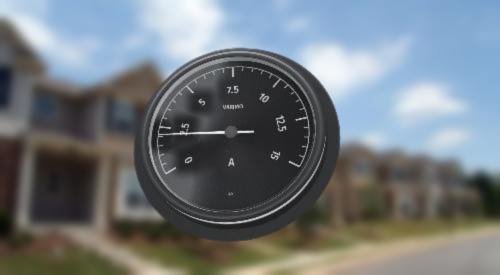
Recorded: 2 A
